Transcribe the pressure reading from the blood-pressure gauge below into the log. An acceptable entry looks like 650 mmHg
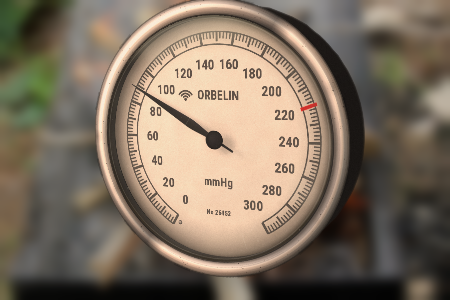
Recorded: 90 mmHg
